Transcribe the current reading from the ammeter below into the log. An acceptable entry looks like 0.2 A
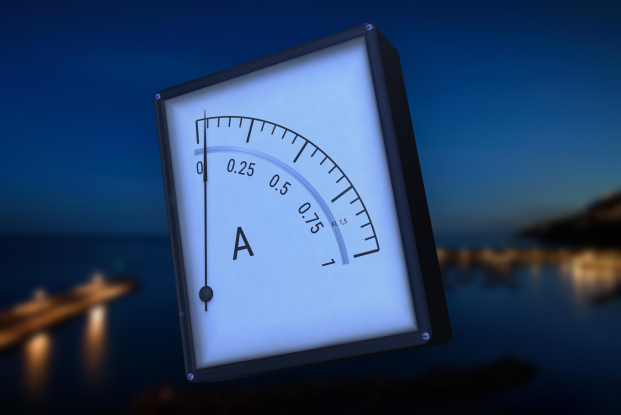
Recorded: 0.05 A
